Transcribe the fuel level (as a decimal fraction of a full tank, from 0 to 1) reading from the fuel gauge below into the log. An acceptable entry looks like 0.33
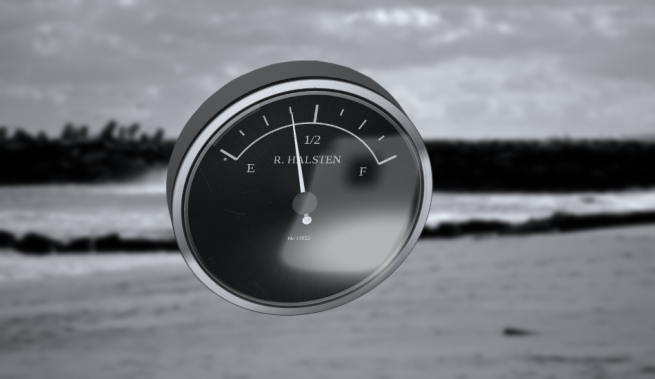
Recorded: 0.375
